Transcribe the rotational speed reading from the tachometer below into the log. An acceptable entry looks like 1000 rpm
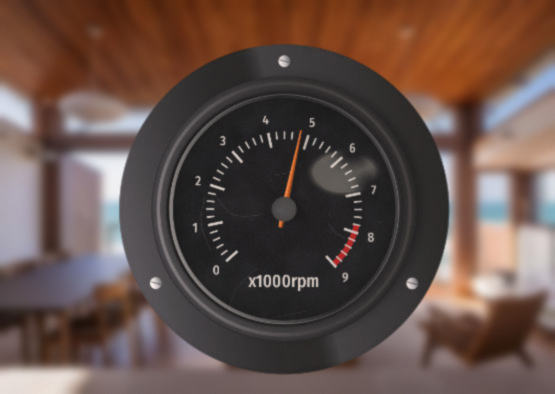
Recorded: 4800 rpm
